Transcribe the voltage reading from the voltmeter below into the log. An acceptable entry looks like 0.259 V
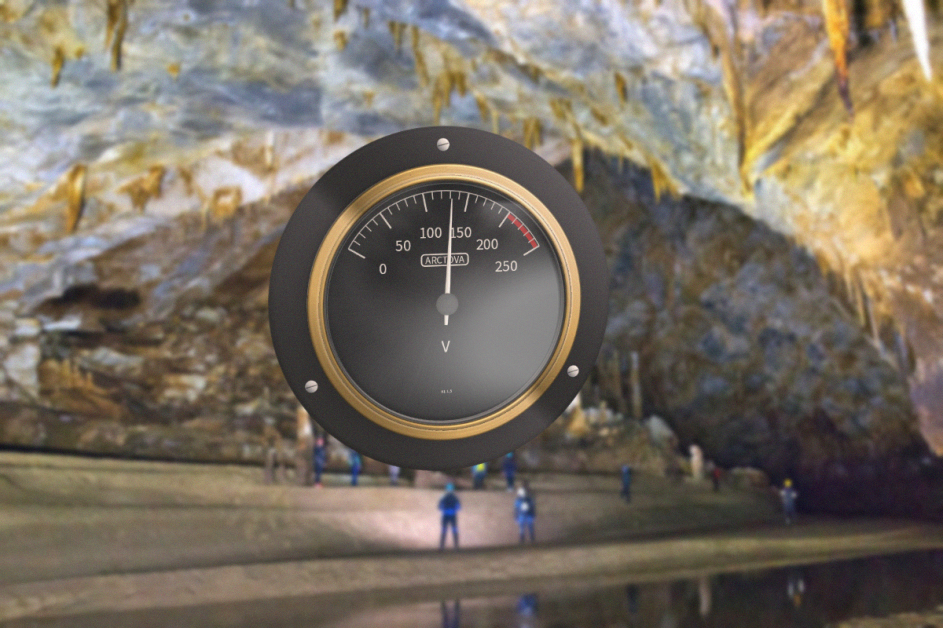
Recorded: 130 V
